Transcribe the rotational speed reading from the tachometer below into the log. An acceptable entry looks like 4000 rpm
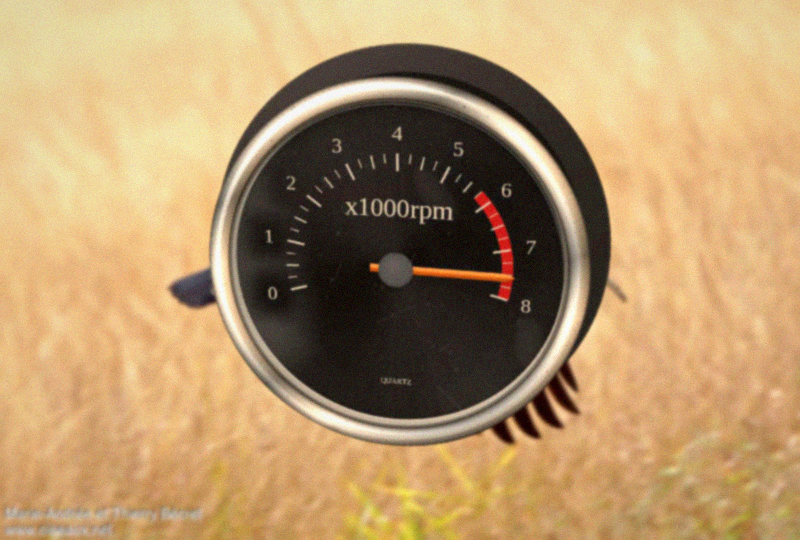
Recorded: 7500 rpm
